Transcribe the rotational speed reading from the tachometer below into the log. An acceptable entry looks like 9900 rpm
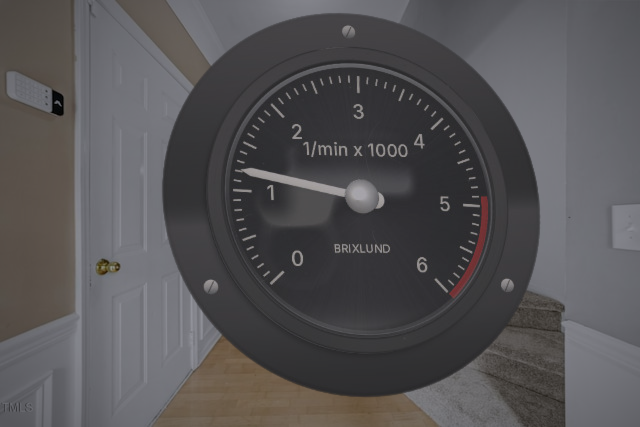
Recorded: 1200 rpm
